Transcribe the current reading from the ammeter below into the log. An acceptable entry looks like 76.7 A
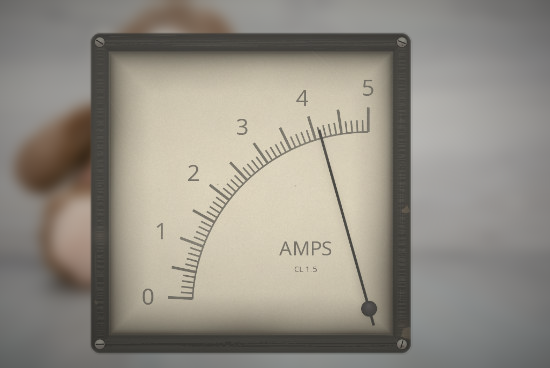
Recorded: 4.1 A
